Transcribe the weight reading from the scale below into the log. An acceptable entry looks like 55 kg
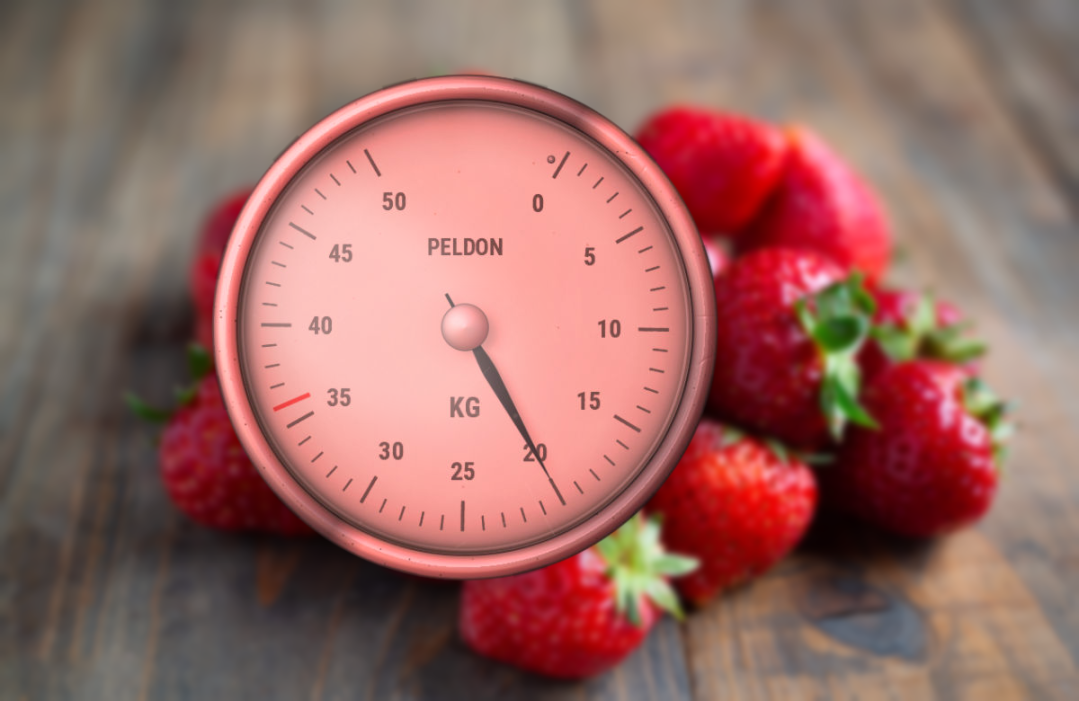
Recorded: 20 kg
